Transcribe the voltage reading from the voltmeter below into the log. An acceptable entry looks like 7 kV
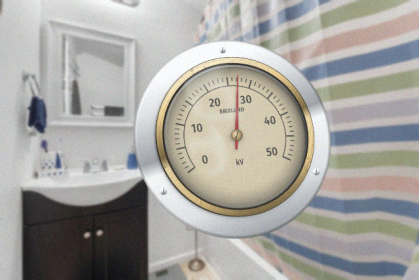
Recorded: 27 kV
